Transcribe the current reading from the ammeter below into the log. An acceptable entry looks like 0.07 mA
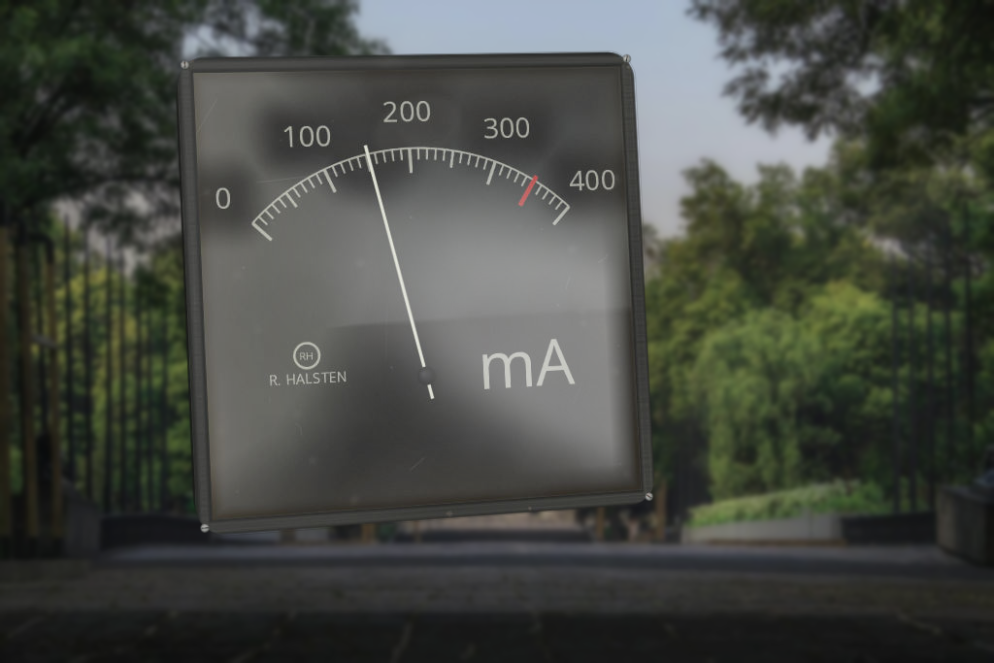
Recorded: 150 mA
